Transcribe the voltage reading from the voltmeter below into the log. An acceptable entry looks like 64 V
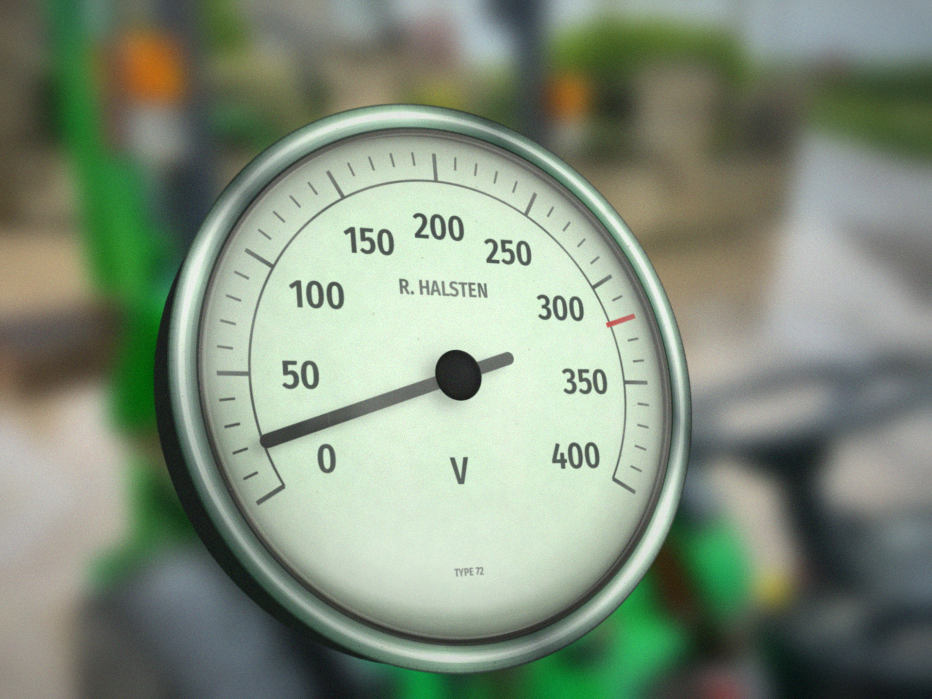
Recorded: 20 V
